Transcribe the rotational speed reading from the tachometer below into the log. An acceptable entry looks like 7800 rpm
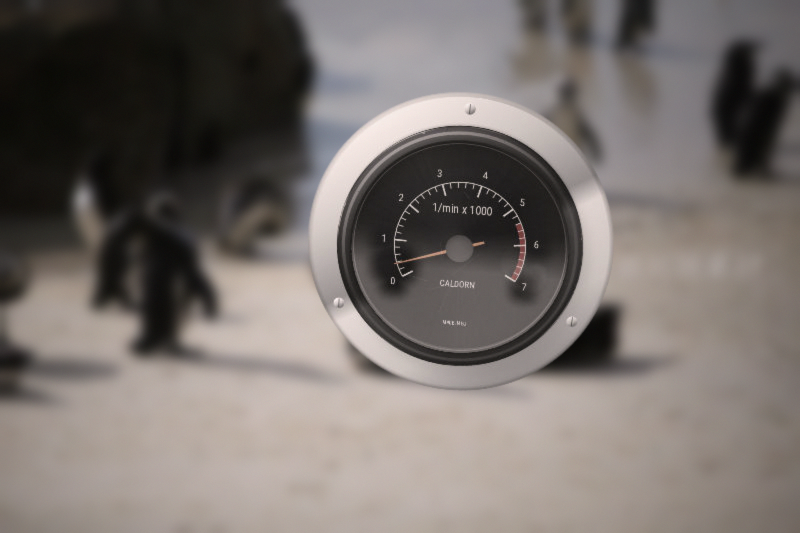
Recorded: 400 rpm
